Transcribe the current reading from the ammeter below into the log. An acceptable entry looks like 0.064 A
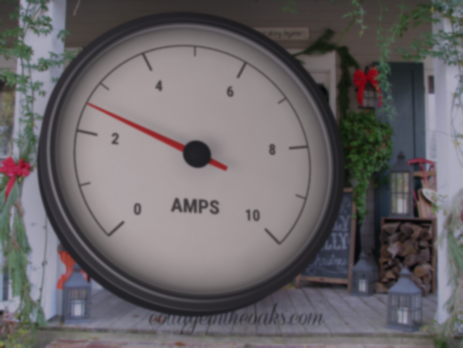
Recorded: 2.5 A
